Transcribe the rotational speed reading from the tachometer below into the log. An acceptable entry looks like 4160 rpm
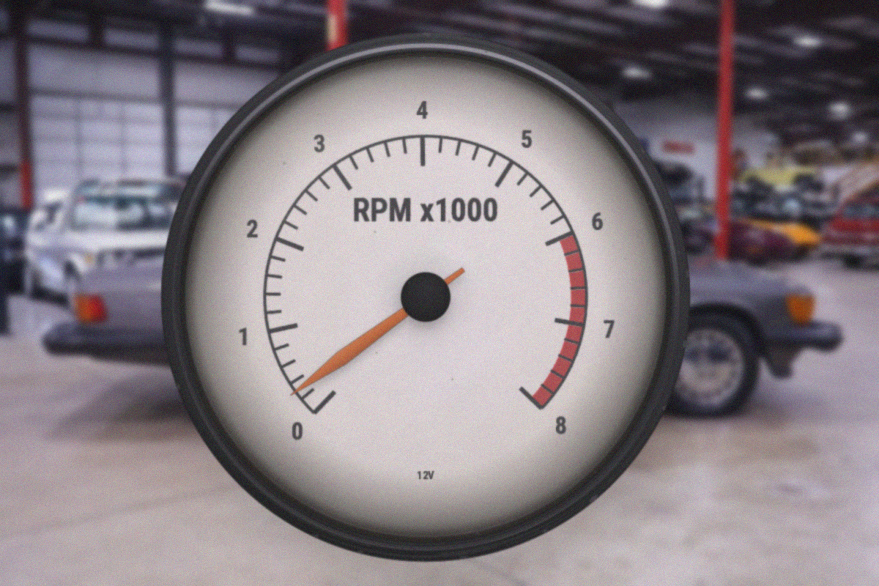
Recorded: 300 rpm
